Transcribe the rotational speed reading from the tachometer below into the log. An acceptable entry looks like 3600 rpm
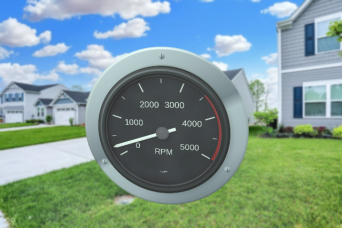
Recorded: 250 rpm
